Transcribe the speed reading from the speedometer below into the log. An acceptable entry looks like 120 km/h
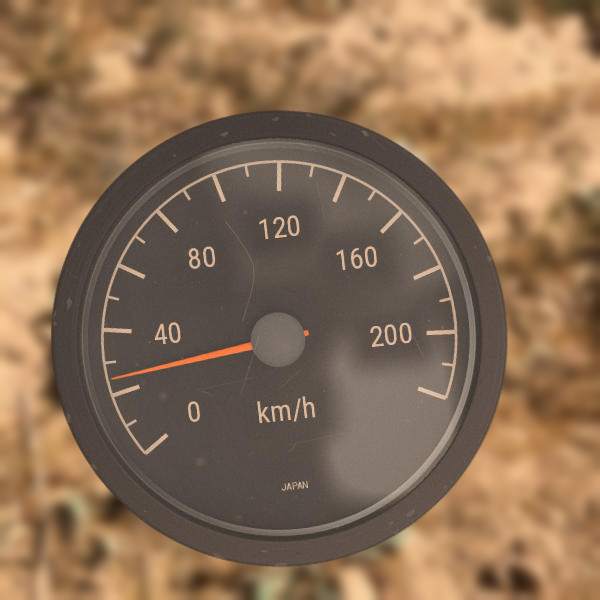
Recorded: 25 km/h
